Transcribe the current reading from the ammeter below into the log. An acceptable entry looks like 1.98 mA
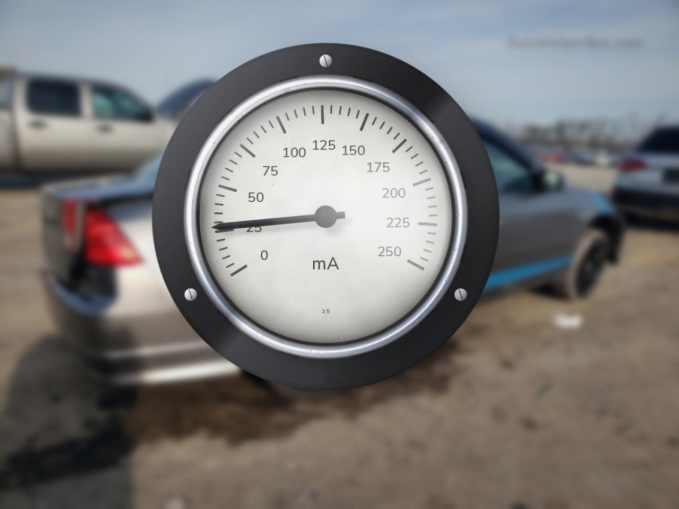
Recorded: 27.5 mA
